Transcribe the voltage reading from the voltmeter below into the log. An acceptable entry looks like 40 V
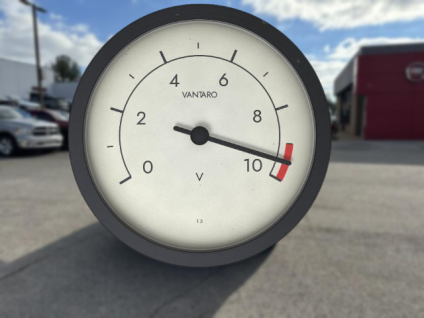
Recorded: 9.5 V
